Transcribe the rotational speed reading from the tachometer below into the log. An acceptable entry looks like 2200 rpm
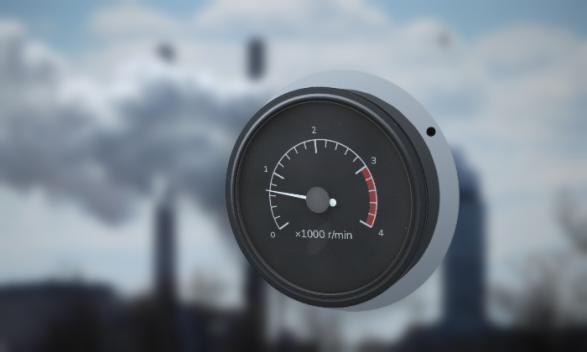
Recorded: 700 rpm
